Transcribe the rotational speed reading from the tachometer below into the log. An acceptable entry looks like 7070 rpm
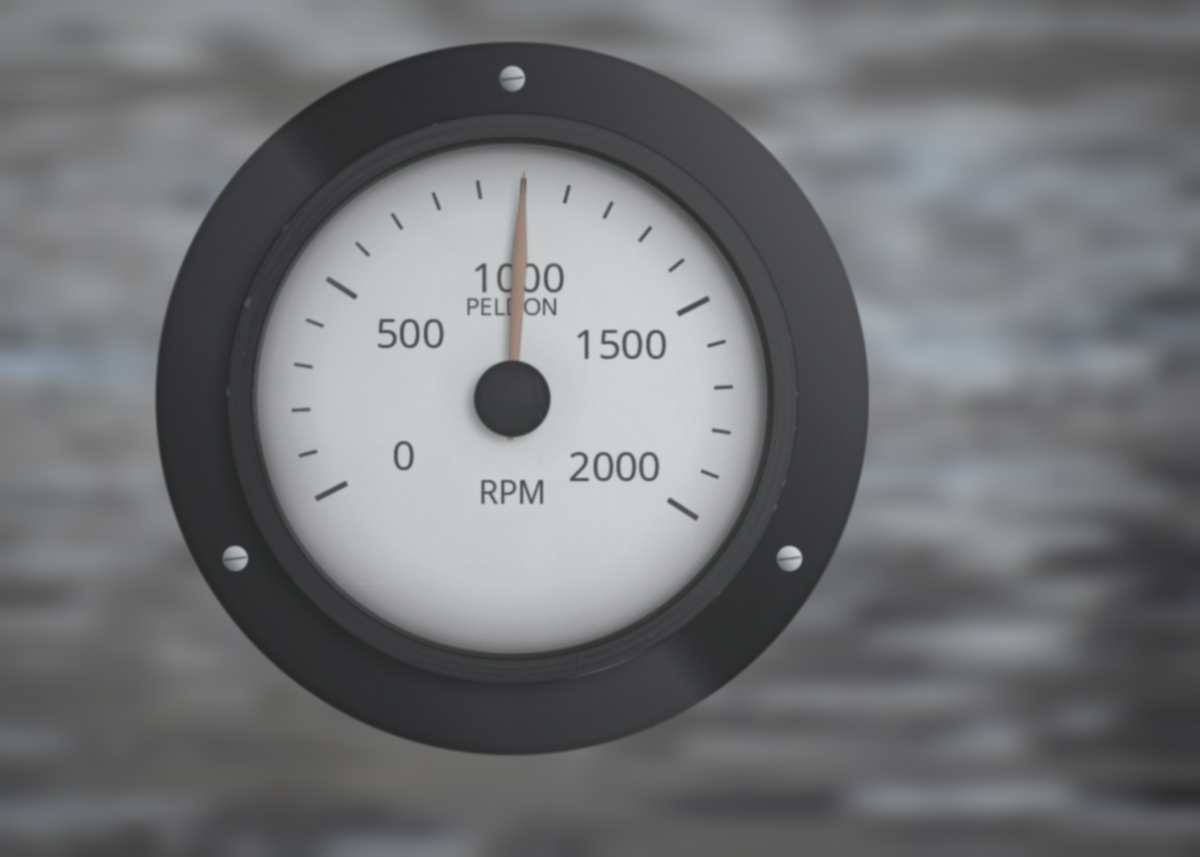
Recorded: 1000 rpm
